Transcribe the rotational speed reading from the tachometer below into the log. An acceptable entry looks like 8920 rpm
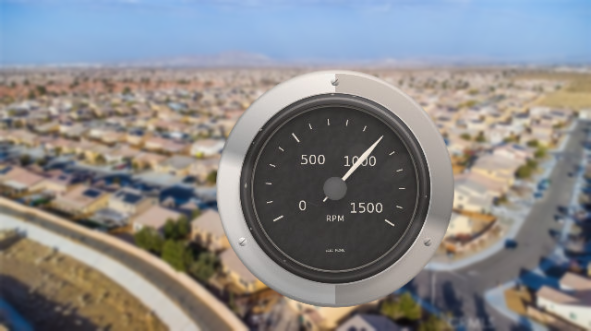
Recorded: 1000 rpm
